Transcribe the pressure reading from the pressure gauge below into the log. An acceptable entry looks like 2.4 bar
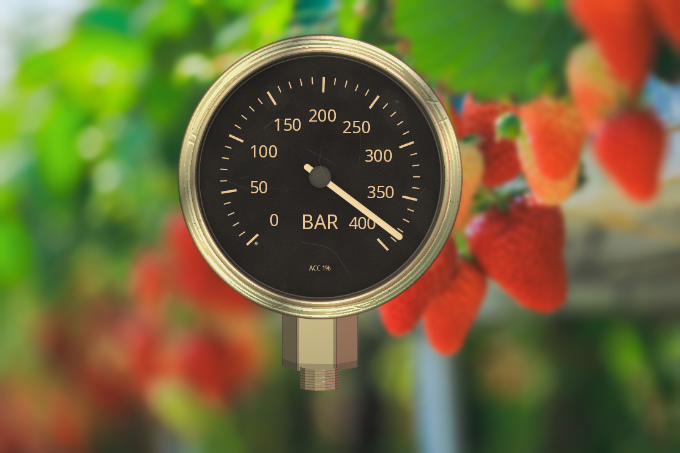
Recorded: 385 bar
